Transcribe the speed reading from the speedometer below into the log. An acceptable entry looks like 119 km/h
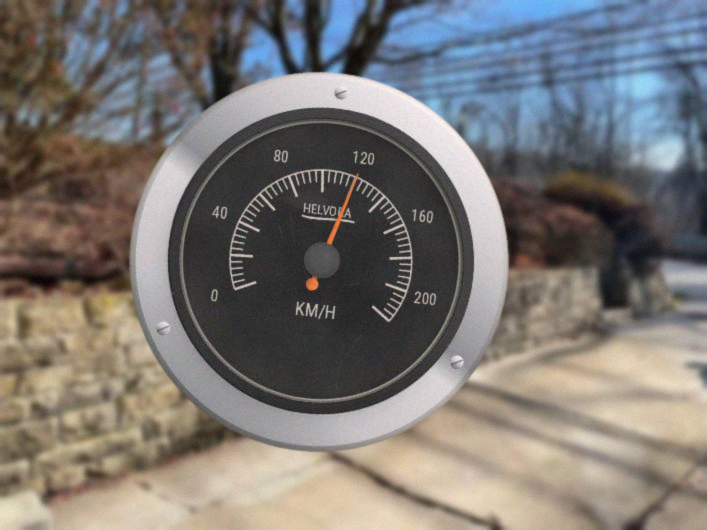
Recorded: 120 km/h
